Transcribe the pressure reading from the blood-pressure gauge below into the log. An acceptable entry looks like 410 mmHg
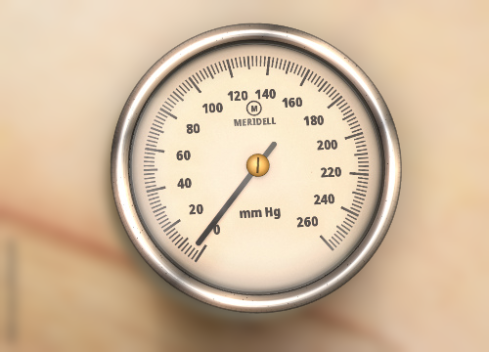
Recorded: 4 mmHg
